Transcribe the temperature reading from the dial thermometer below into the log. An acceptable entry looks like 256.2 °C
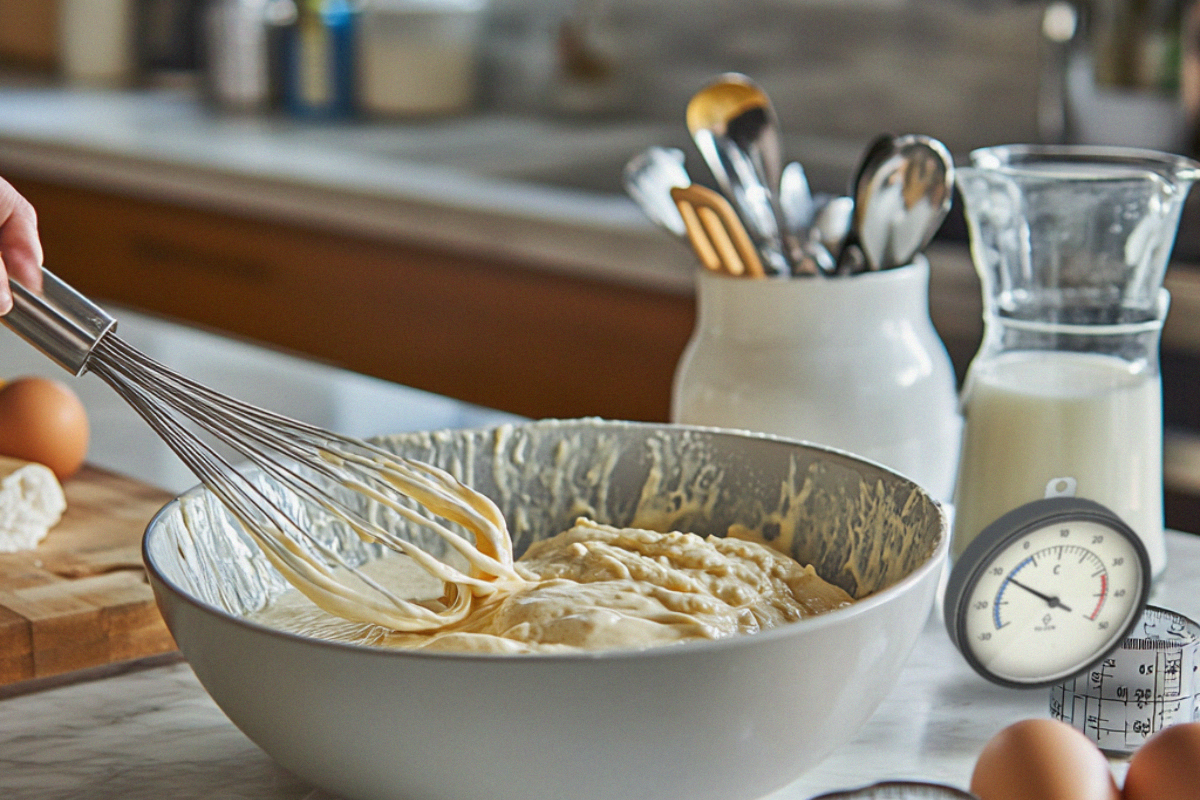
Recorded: -10 °C
